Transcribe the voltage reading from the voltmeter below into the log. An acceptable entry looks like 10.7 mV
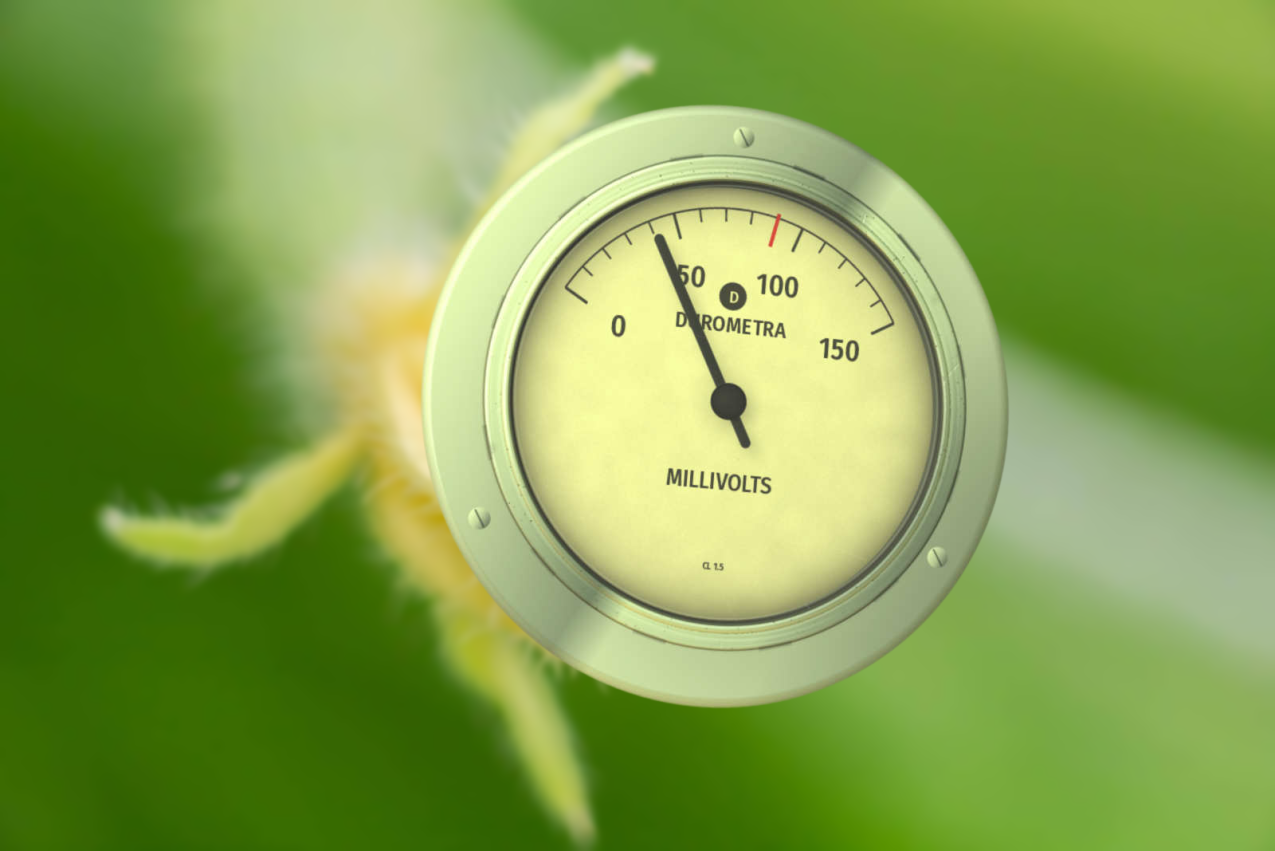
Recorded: 40 mV
